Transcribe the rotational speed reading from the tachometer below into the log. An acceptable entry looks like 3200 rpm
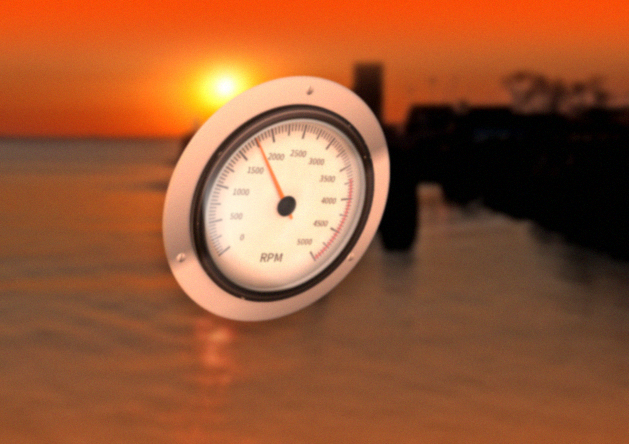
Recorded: 1750 rpm
